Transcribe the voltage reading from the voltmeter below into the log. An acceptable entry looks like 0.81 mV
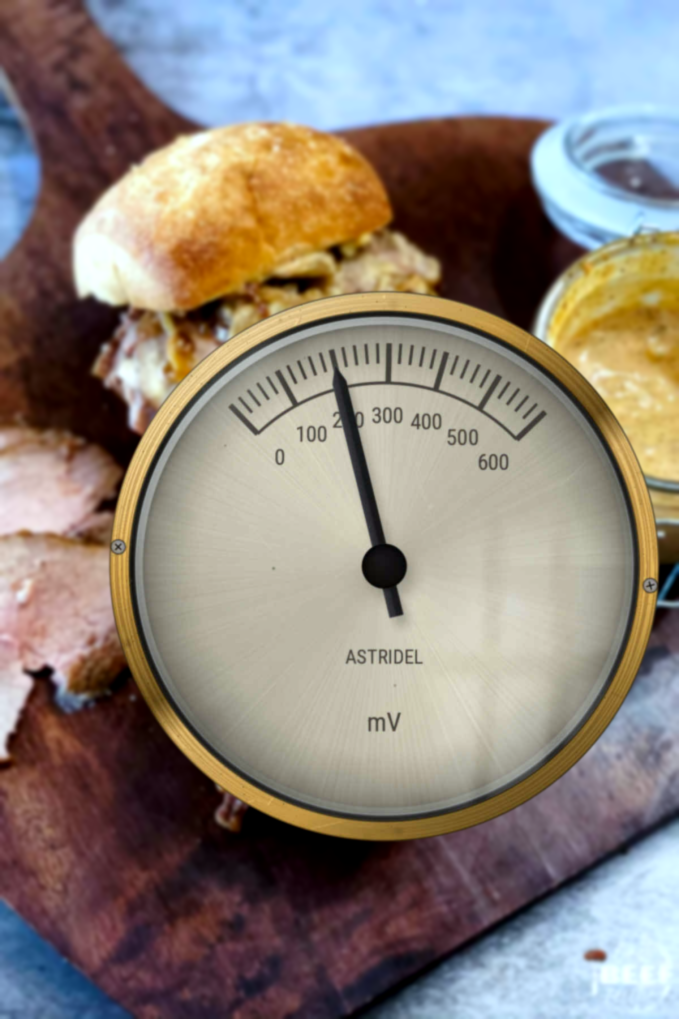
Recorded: 200 mV
